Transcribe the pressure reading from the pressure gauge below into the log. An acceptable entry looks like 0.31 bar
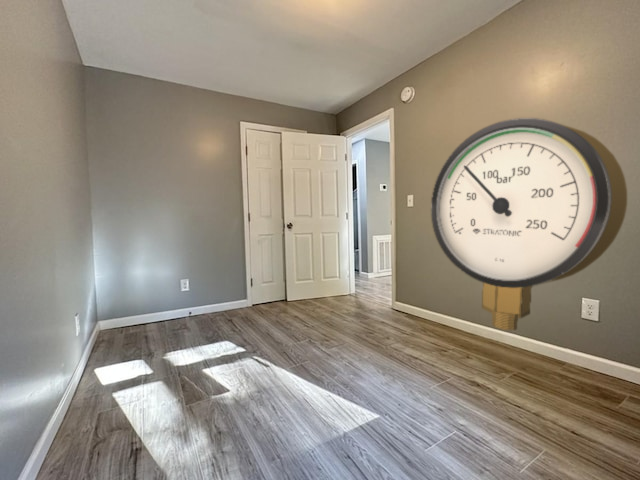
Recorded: 80 bar
